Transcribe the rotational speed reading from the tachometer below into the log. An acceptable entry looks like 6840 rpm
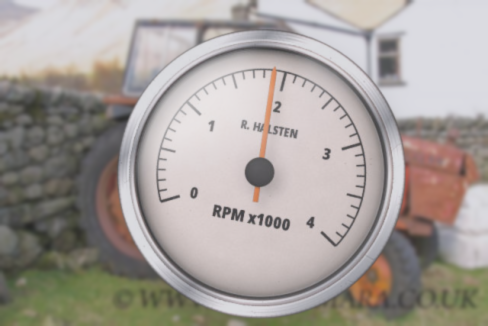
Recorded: 1900 rpm
